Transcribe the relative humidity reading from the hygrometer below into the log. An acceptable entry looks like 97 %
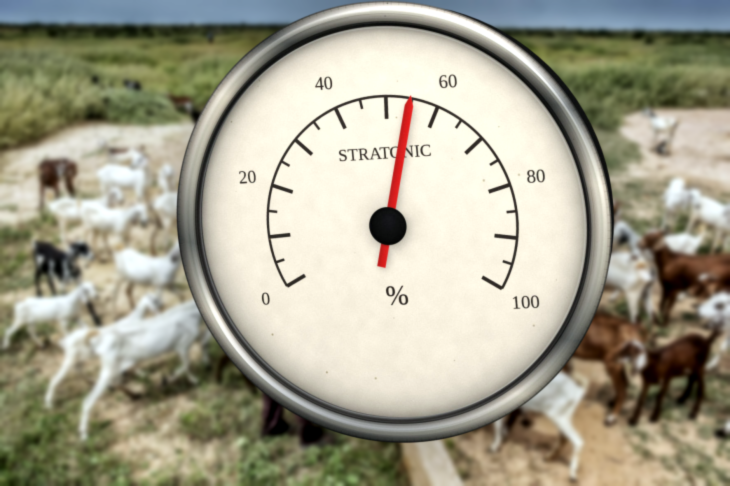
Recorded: 55 %
